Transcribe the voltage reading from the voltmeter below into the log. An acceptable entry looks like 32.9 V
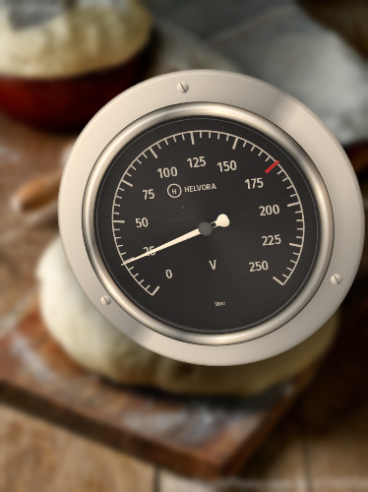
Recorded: 25 V
